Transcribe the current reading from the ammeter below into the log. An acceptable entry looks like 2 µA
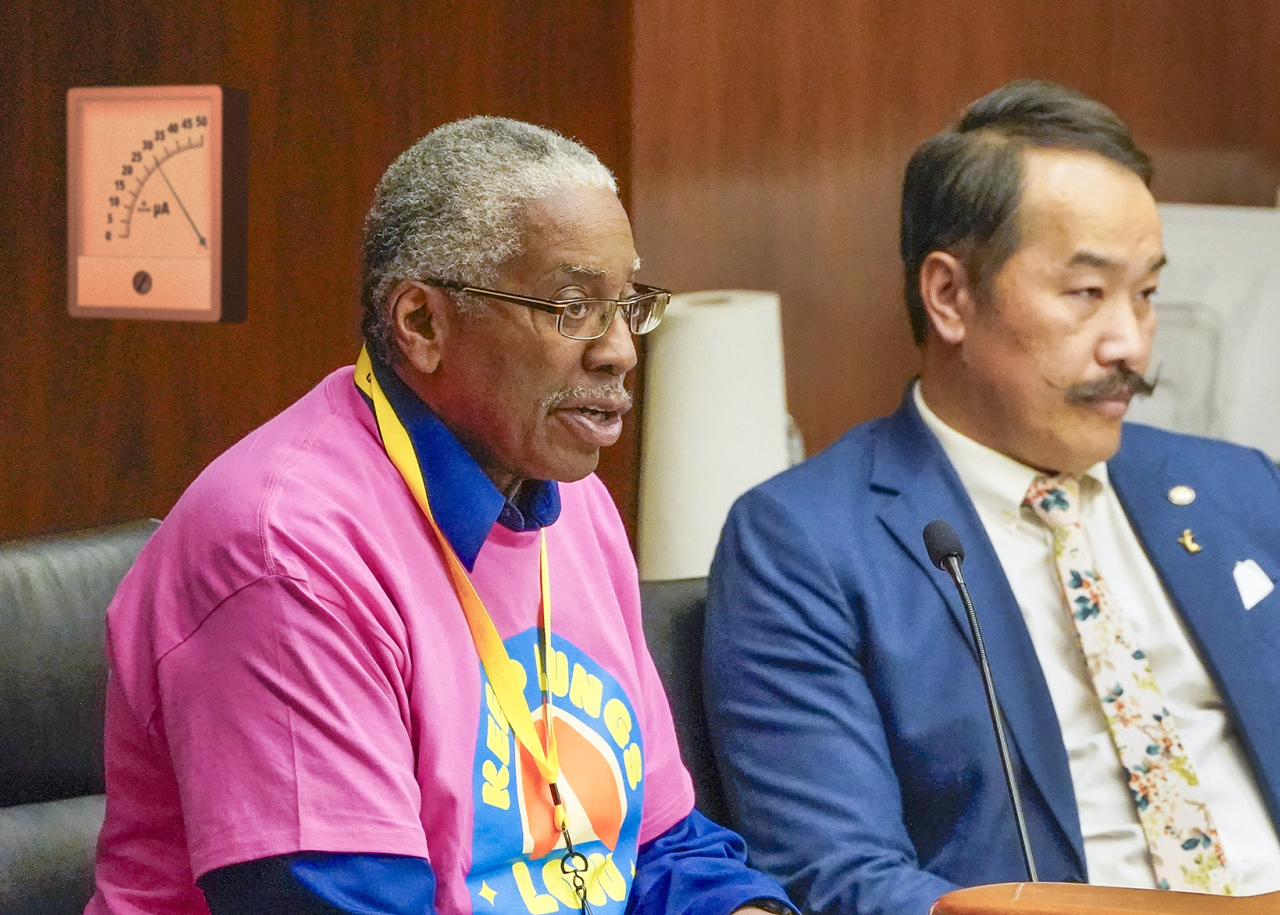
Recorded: 30 µA
